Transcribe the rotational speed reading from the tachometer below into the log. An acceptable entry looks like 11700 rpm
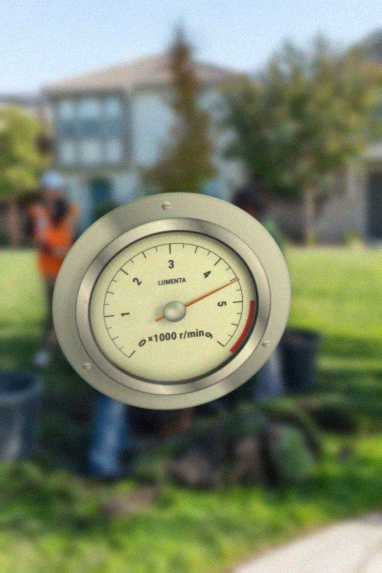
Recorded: 4500 rpm
